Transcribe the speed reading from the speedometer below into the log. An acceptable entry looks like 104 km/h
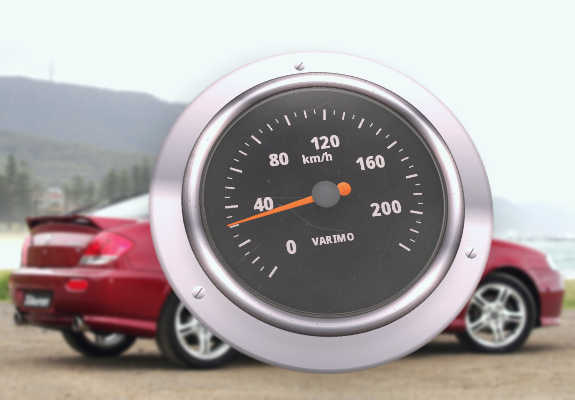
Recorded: 30 km/h
